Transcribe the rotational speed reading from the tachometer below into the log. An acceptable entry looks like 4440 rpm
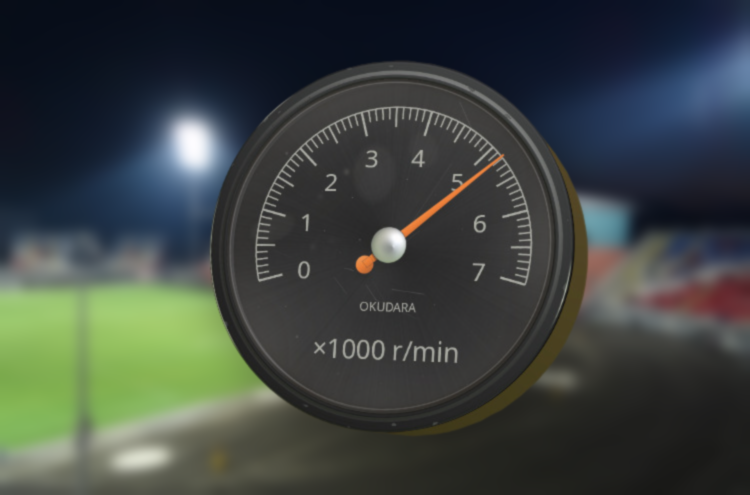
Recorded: 5200 rpm
